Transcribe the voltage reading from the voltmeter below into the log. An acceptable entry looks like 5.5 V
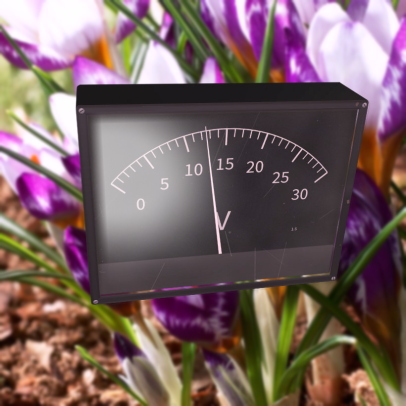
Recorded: 12.5 V
